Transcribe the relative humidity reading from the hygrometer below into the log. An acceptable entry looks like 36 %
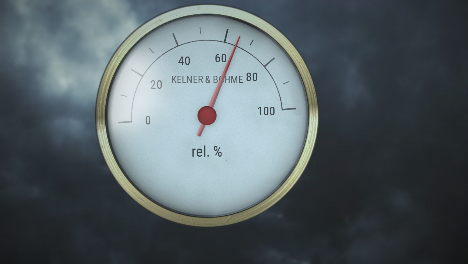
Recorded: 65 %
